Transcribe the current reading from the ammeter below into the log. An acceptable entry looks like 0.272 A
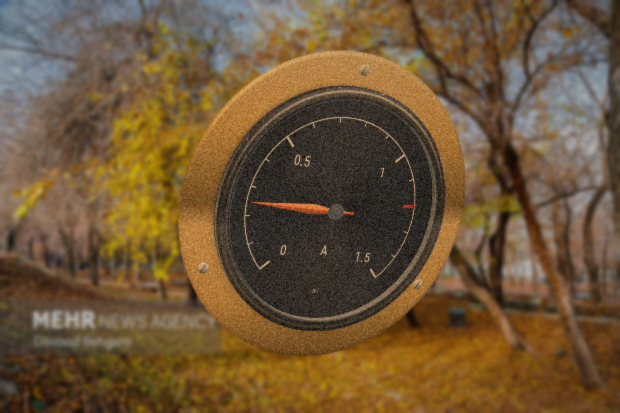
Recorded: 0.25 A
